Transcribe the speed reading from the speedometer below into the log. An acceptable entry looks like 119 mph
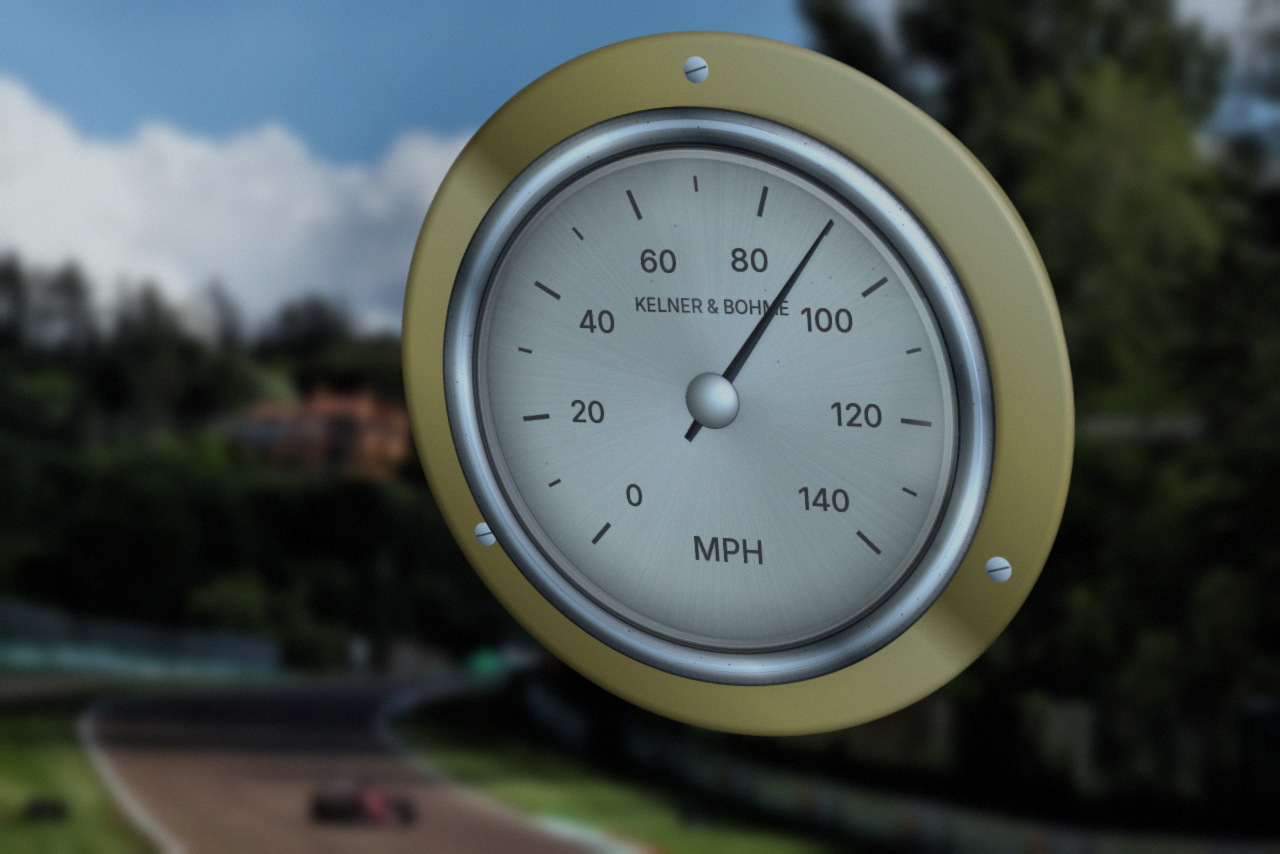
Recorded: 90 mph
